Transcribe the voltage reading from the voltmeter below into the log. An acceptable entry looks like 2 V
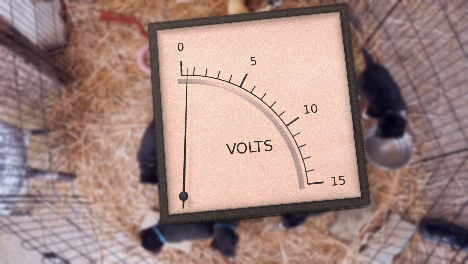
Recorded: 0.5 V
